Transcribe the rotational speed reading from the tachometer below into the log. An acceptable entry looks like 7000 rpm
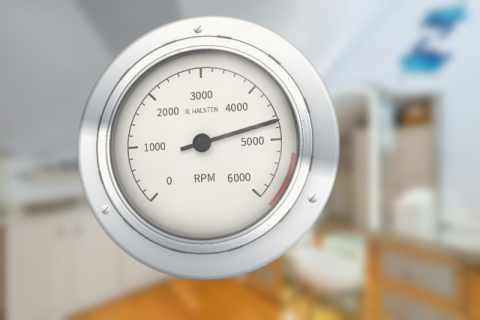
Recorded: 4700 rpm
